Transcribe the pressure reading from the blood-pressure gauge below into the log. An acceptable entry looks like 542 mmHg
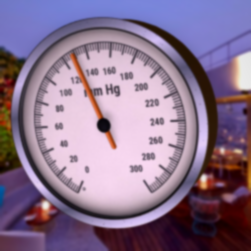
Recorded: 130 mmHg
